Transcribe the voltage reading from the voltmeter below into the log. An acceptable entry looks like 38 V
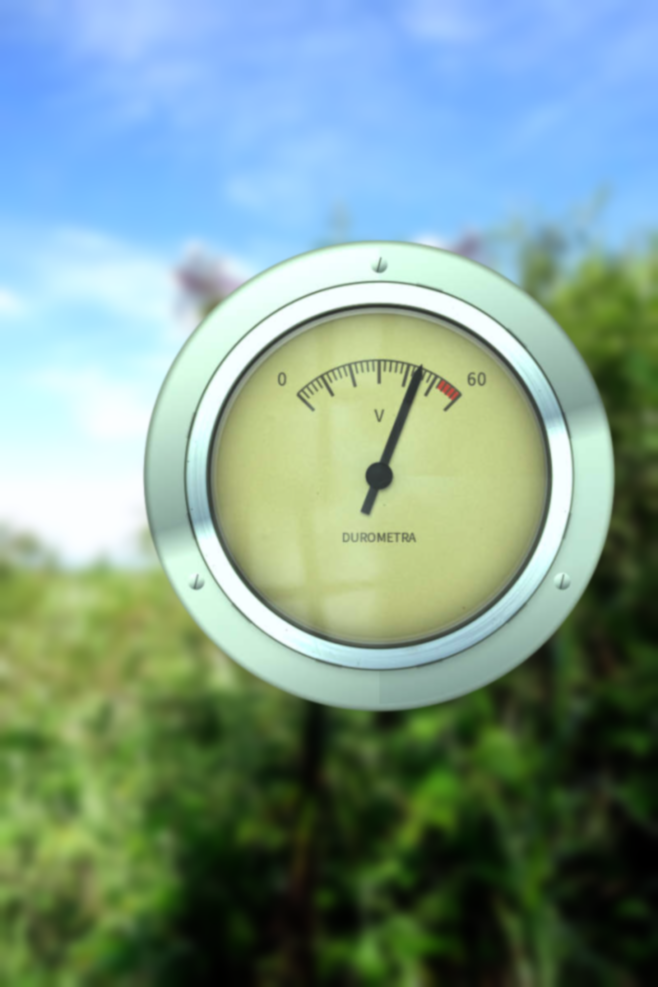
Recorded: 44 V
